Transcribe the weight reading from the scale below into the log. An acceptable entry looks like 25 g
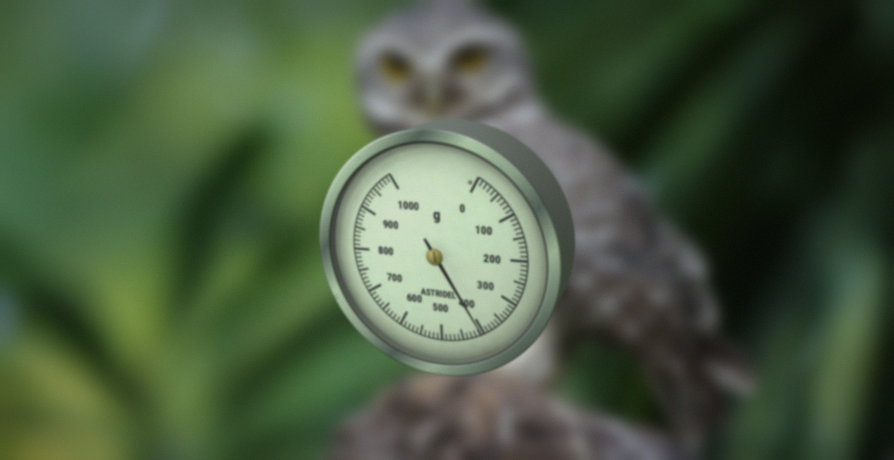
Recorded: 400 g
